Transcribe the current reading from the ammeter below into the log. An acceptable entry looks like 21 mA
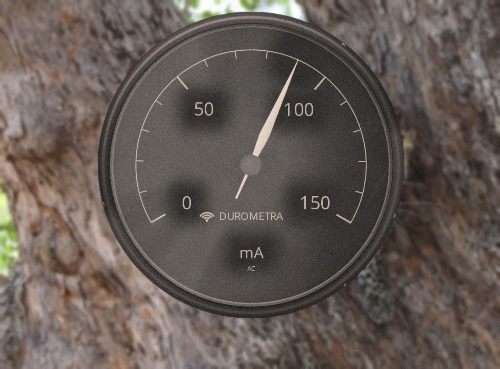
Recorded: 90 mA
